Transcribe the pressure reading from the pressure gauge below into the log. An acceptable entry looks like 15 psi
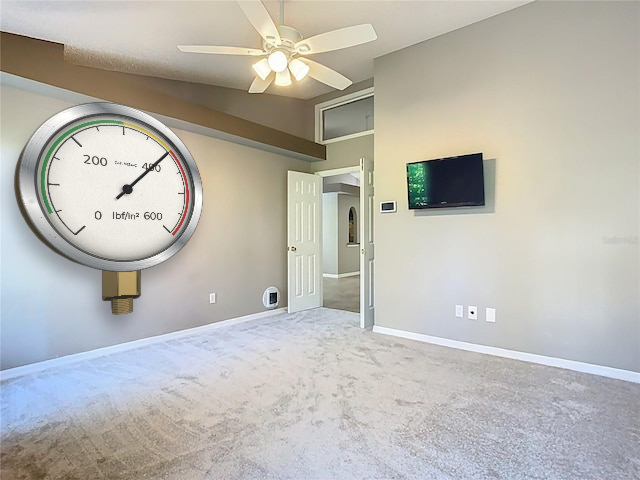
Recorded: 400 psi
